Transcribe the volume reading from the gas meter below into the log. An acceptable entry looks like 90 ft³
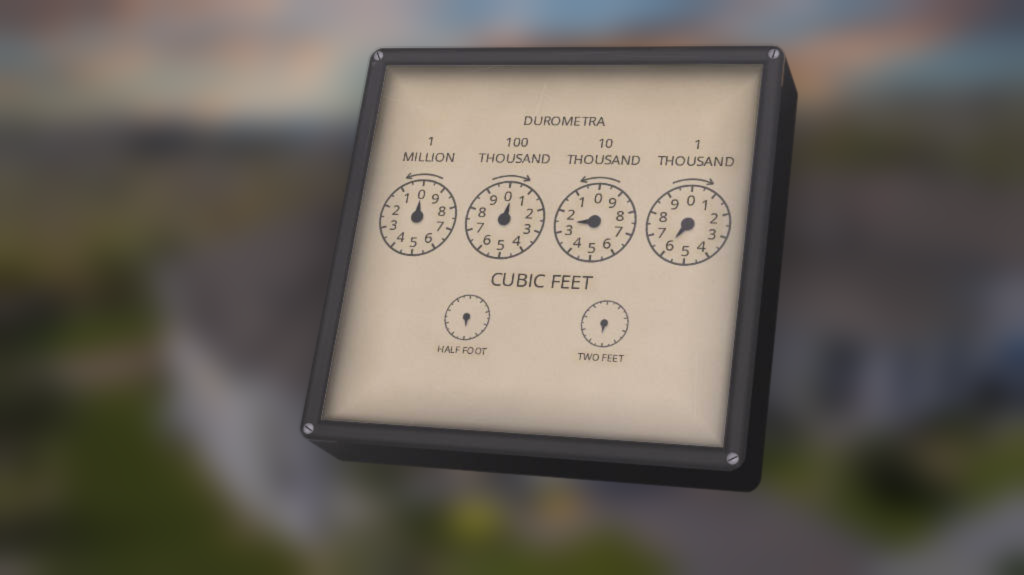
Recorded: 2600 ft³
